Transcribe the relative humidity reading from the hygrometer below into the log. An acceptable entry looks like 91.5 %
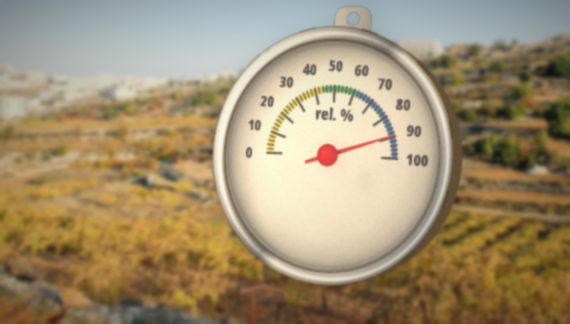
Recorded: 90 %
